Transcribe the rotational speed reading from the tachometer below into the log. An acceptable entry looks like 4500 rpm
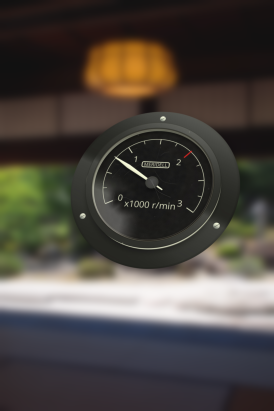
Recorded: 750 rpm
